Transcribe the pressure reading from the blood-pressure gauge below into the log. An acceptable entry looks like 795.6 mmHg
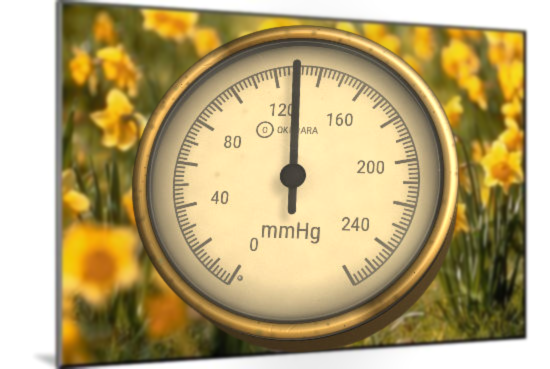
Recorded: 130 mmHg
